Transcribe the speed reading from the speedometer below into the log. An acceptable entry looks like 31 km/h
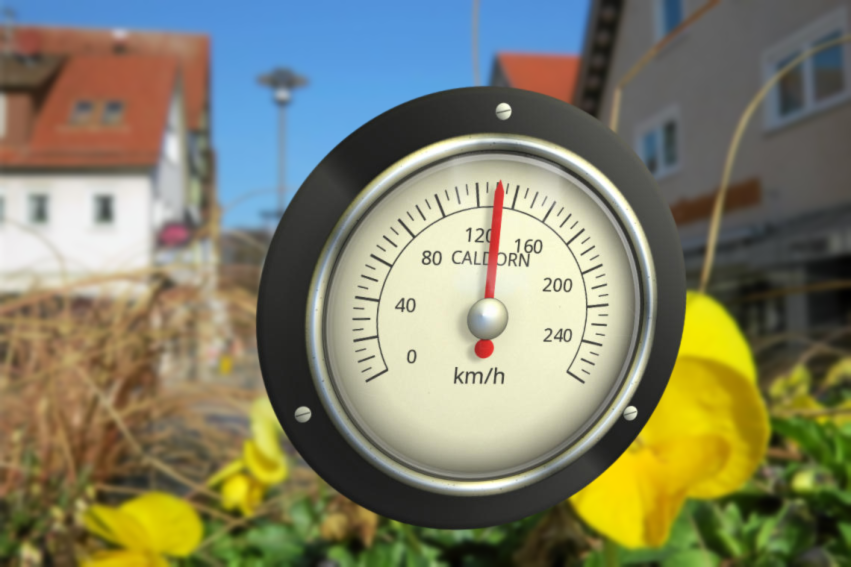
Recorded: 130 km/h
